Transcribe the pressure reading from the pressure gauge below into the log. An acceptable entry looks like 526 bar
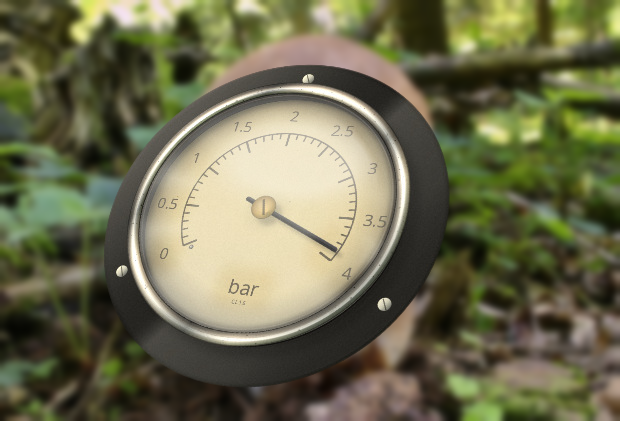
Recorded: 3.9 bar
